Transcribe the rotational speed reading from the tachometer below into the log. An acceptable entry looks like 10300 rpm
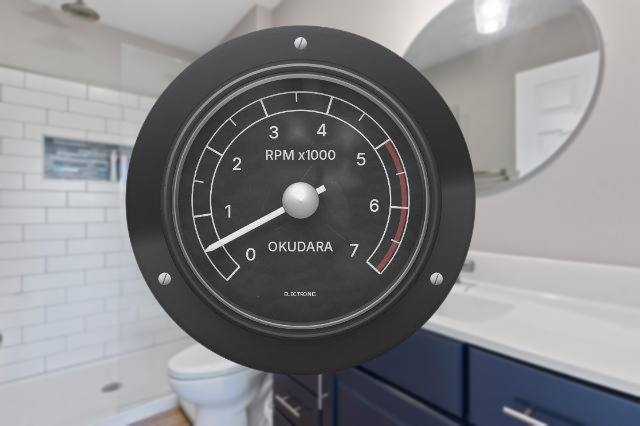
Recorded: 500 rpm
